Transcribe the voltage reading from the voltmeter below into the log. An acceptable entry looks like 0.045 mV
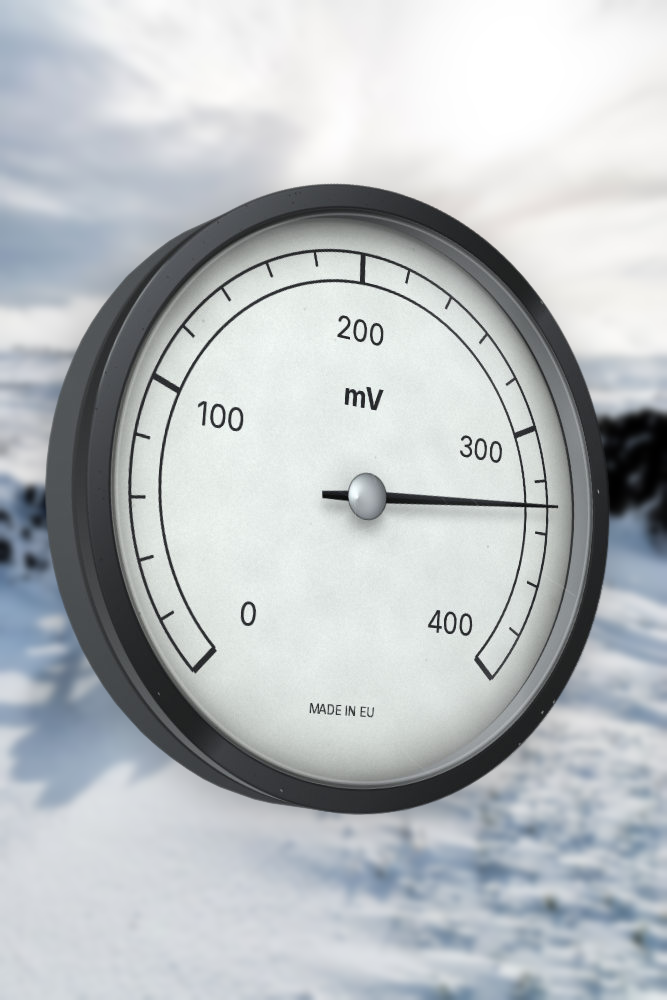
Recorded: 330 mV
